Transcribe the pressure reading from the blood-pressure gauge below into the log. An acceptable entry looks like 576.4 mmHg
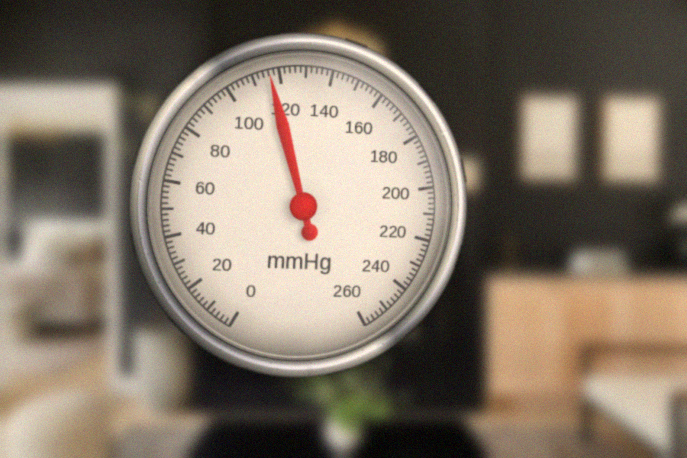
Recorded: 116 mmHg
